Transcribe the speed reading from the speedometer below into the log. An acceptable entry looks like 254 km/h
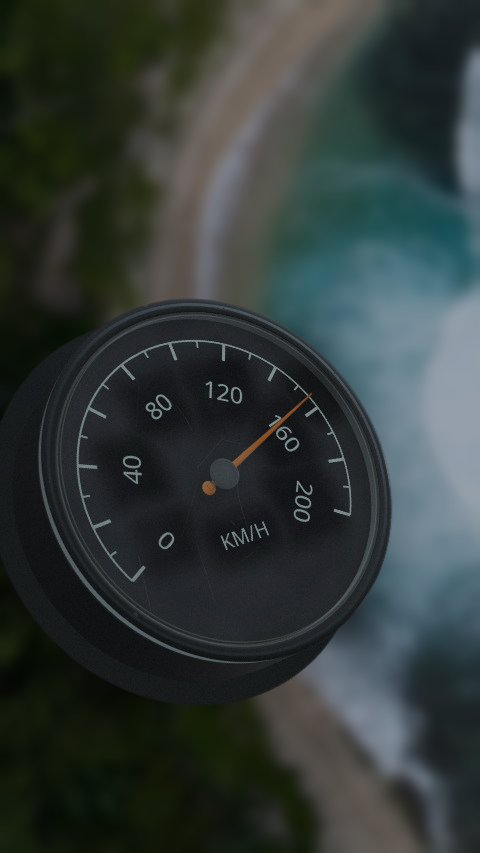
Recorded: 155 km/h
